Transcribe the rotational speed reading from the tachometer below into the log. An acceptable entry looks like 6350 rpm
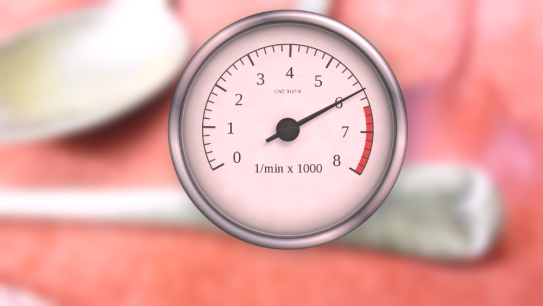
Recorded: 6000 rpm
